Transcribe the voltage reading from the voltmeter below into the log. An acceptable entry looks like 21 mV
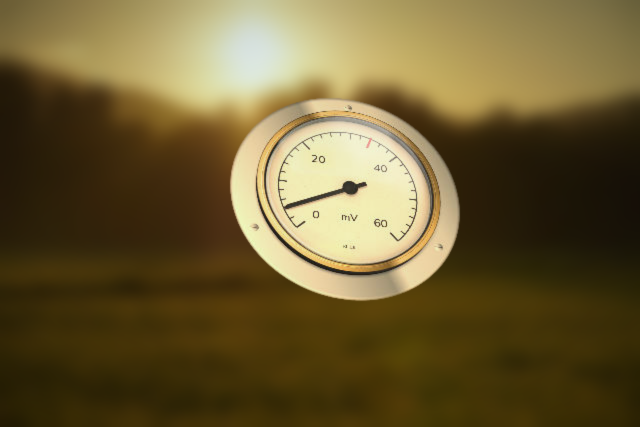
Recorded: 4 mV
